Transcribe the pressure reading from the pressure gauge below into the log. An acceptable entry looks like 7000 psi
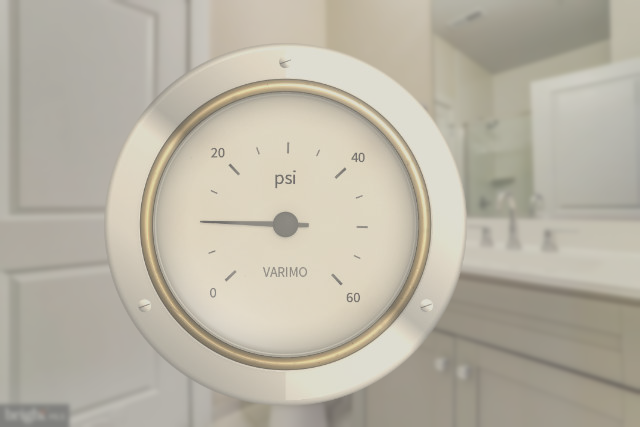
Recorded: 10 psi
